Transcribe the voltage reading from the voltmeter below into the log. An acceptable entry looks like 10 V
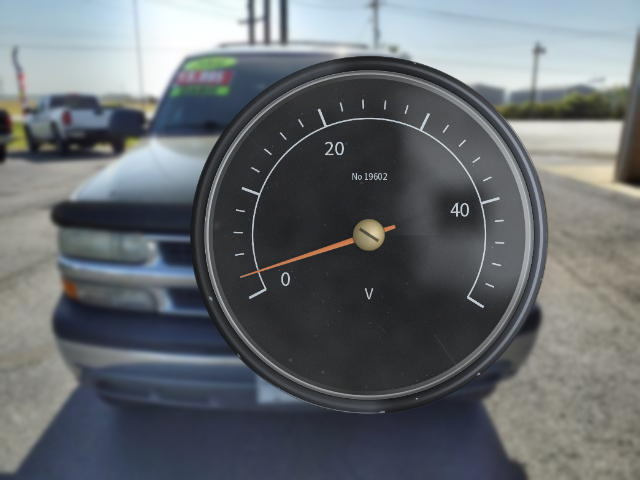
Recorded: 2 V
